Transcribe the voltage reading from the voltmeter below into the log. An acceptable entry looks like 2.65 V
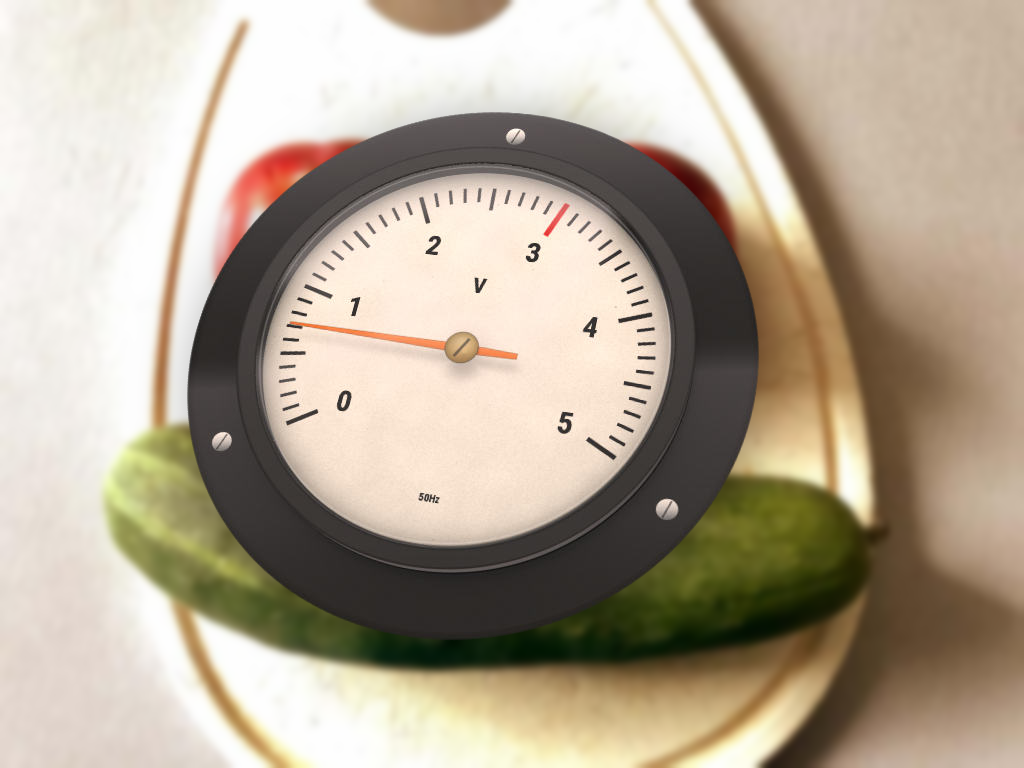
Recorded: 0.7 V
